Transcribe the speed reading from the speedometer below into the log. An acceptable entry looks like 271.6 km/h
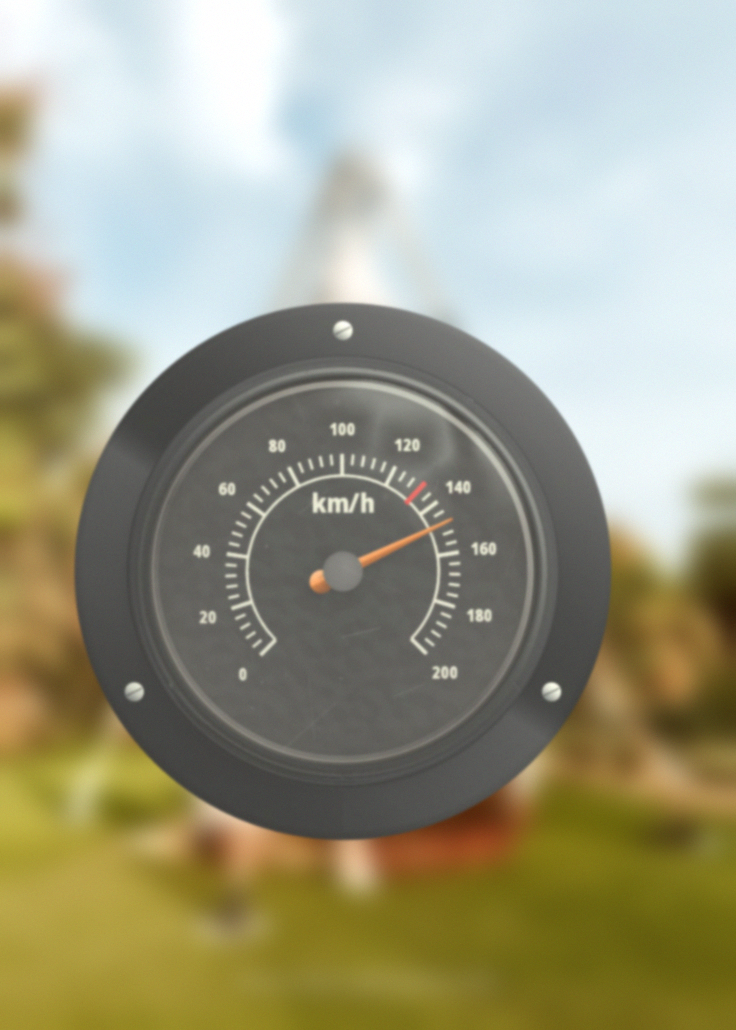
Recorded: 148 km/h
